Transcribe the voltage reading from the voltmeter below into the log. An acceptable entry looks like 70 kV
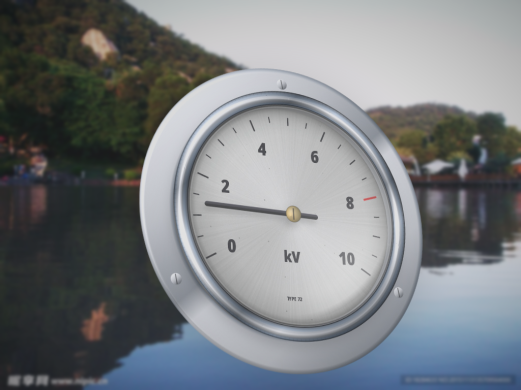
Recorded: 1.25 kV
